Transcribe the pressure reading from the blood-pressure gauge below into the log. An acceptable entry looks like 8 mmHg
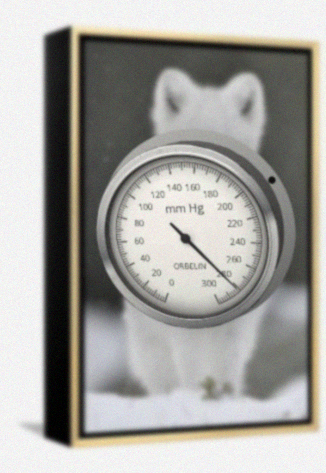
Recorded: 280 mmHg
